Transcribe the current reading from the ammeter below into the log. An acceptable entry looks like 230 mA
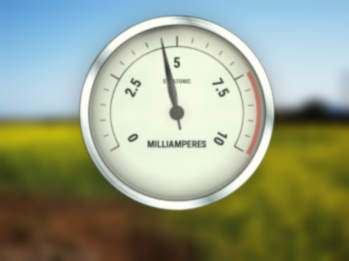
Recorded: 4.5 mA
